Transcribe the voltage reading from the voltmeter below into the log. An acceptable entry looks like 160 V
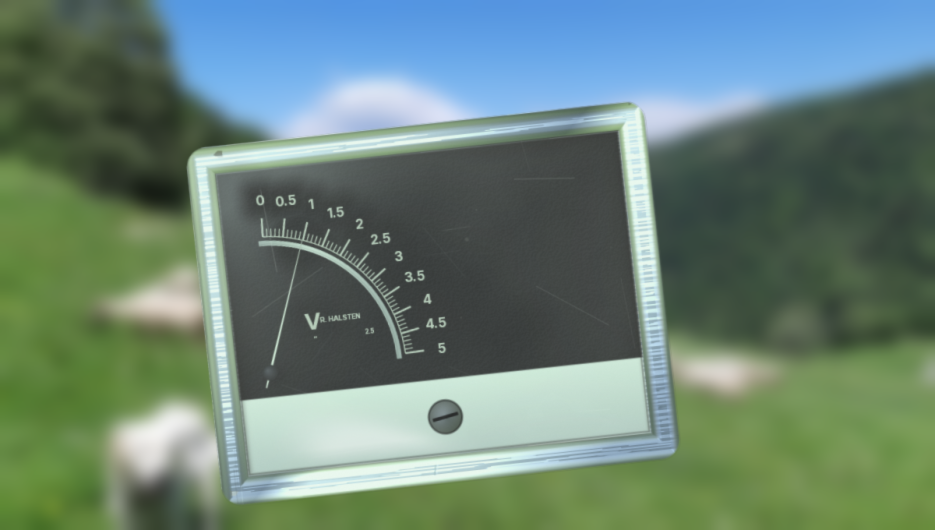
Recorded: 1 V
